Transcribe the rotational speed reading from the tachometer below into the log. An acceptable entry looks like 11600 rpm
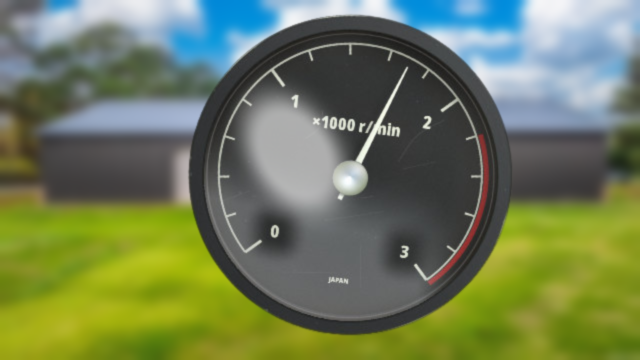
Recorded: 1700 rpm
